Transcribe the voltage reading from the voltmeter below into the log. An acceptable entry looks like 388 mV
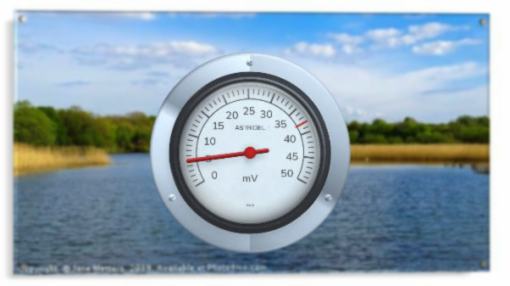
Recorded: 5 mV
